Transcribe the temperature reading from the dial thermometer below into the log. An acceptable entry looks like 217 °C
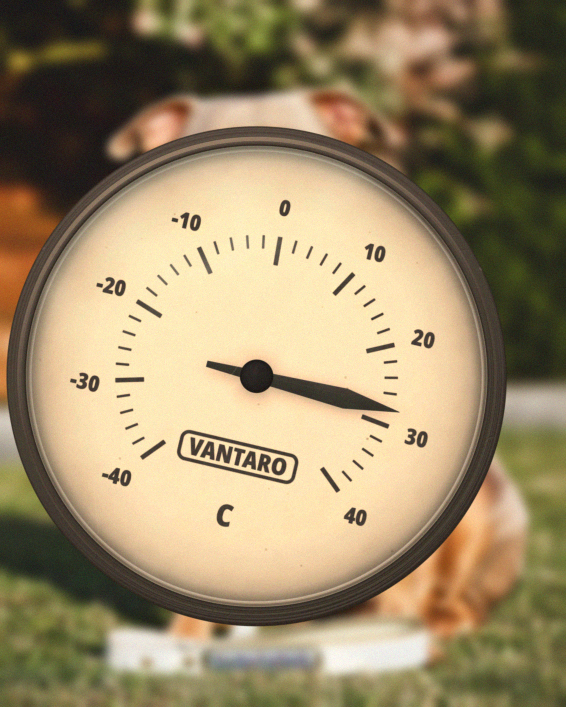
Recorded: 28 °C
